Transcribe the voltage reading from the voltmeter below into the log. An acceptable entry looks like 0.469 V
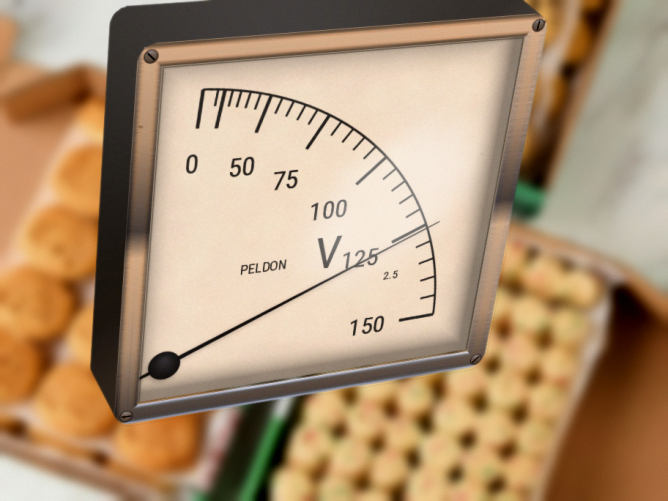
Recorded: 125 V
